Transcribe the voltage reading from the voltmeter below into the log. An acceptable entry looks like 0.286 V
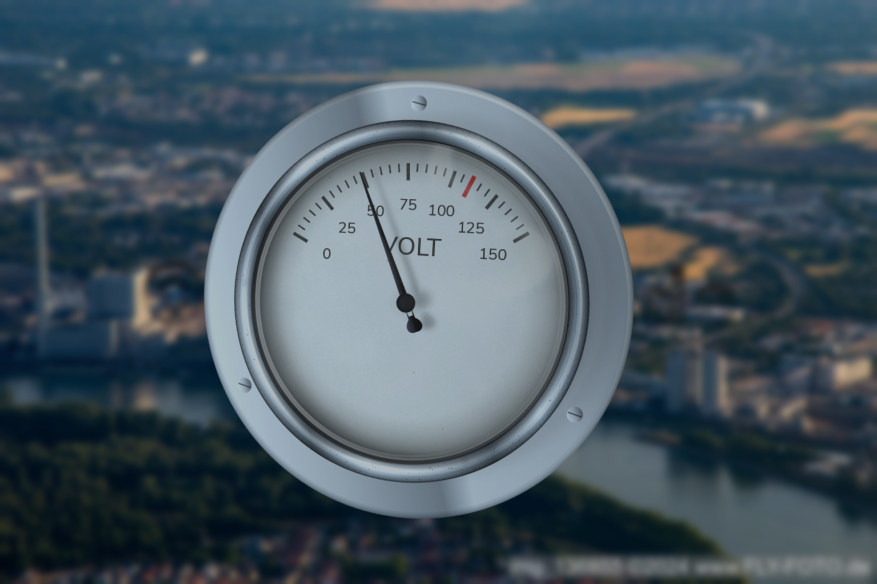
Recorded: 50 V
